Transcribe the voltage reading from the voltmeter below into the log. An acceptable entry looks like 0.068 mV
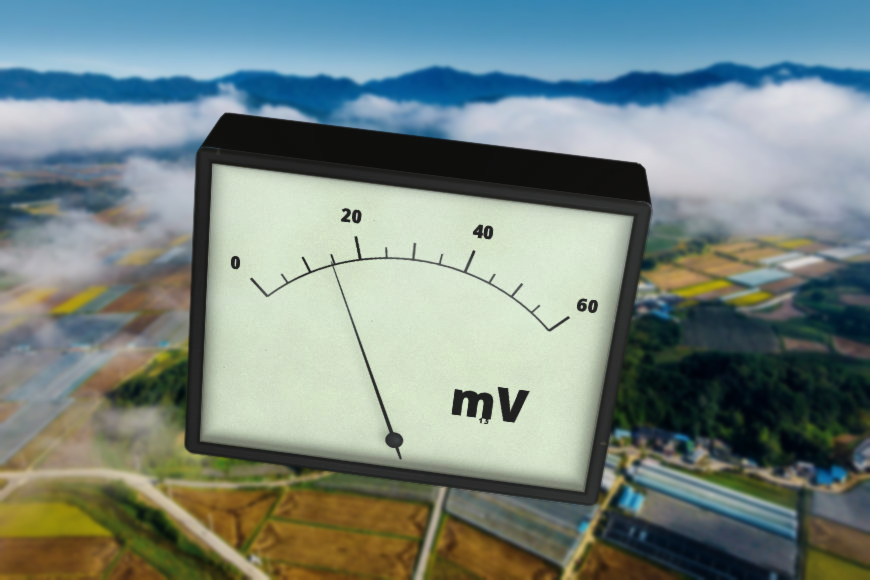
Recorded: 15 mV
